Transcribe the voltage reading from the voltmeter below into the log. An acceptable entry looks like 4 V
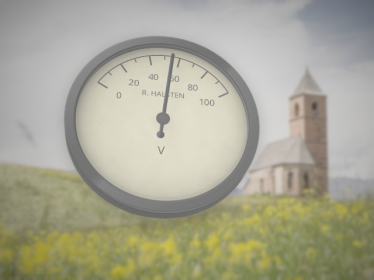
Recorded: 55 V
